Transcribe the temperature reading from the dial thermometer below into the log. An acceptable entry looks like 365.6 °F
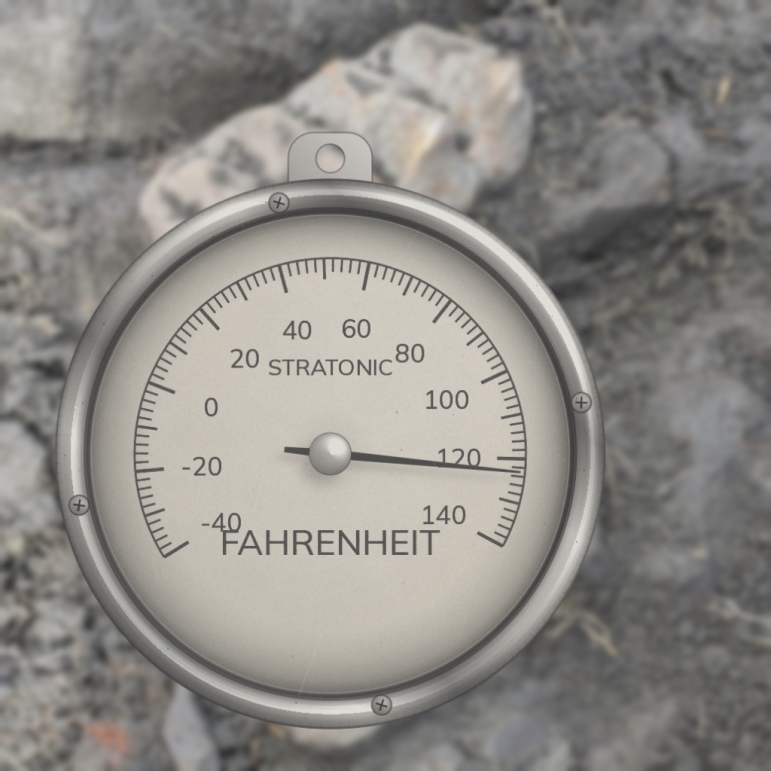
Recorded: 123 °F
